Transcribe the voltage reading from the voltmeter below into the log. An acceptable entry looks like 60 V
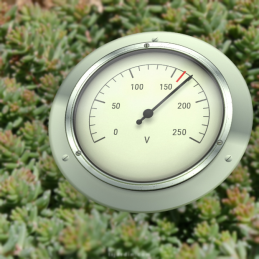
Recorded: 170 V
